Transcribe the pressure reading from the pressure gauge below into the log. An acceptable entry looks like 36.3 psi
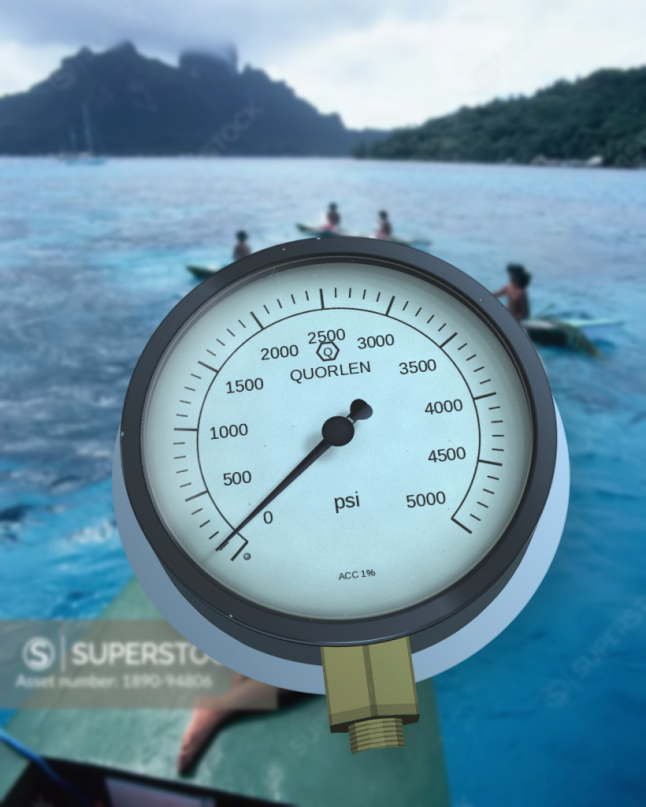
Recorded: 100 psi
